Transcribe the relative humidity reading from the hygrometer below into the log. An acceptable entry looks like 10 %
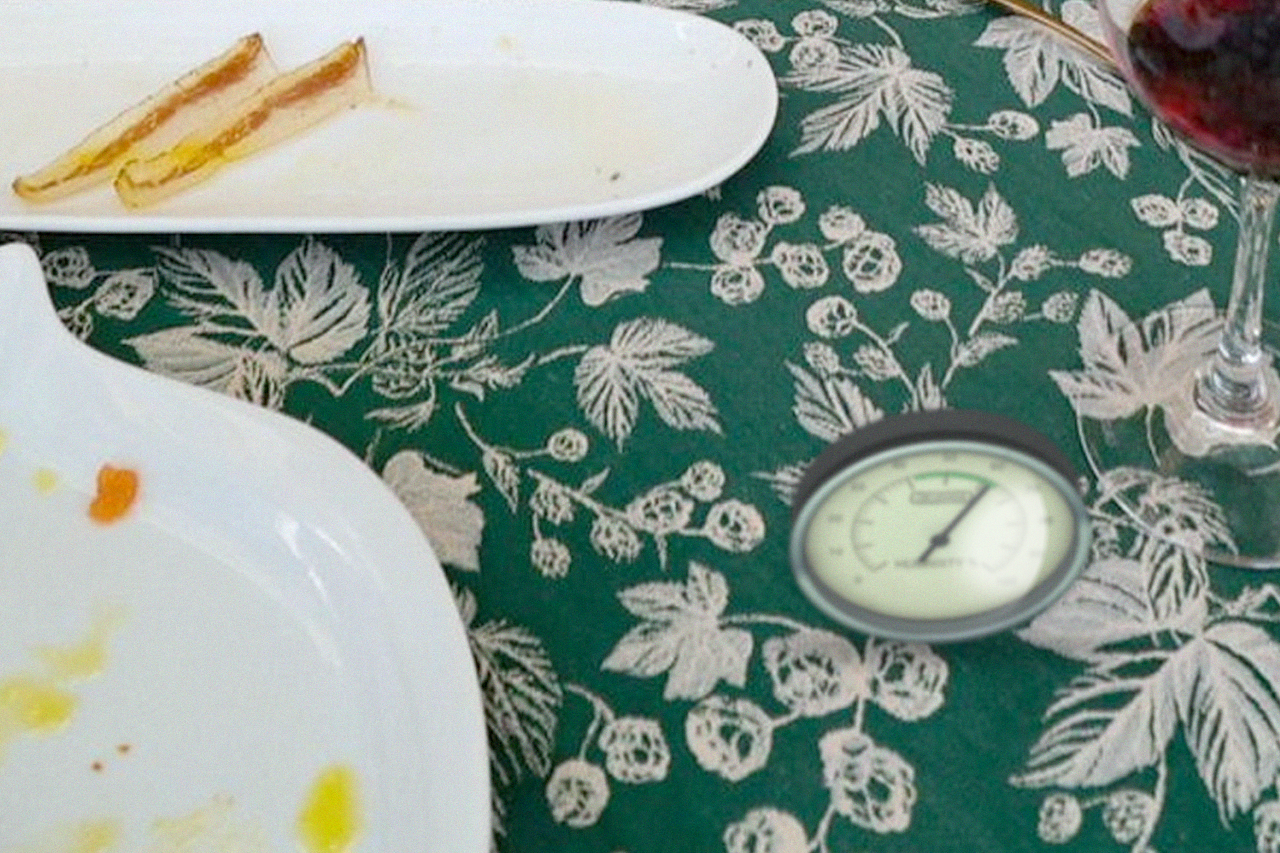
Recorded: 60 %
